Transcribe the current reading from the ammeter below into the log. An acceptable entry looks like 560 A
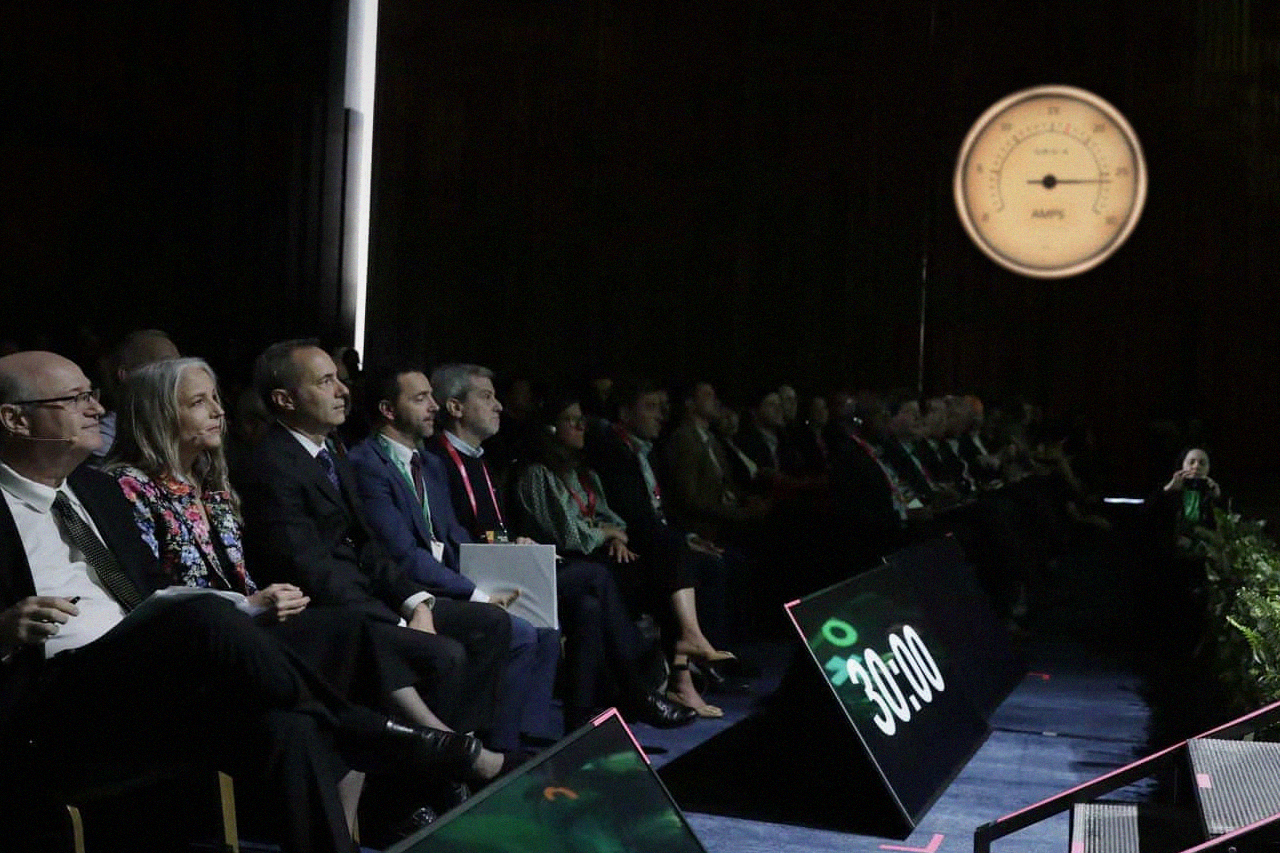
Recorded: 26 A
